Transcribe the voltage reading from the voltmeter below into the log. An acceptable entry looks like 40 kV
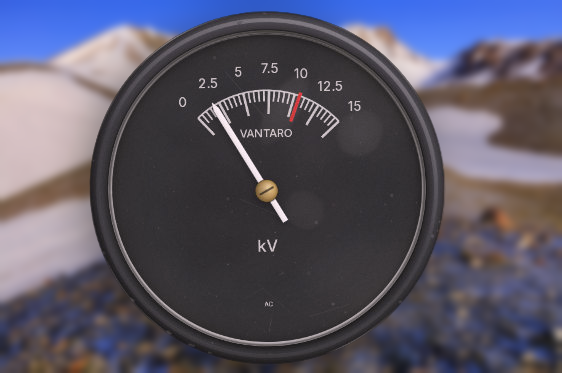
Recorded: 2 kV
